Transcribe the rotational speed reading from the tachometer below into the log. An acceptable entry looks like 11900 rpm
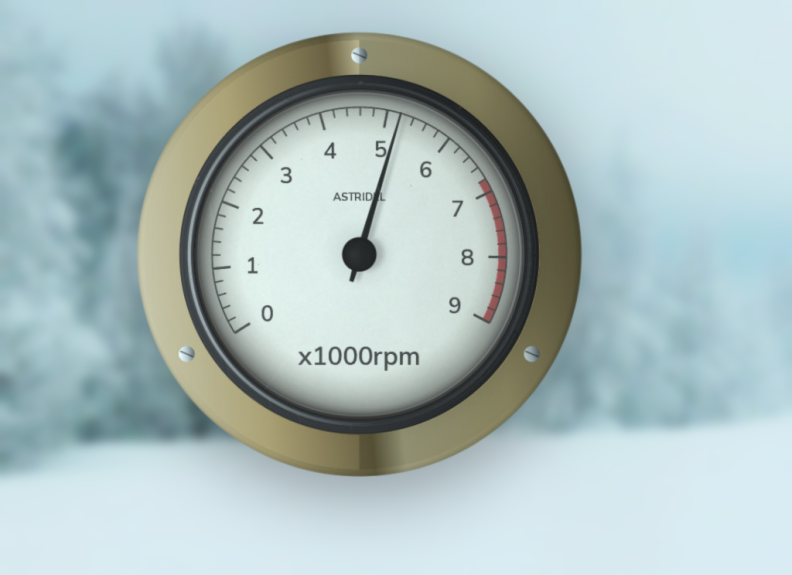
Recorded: 5200 rpm
